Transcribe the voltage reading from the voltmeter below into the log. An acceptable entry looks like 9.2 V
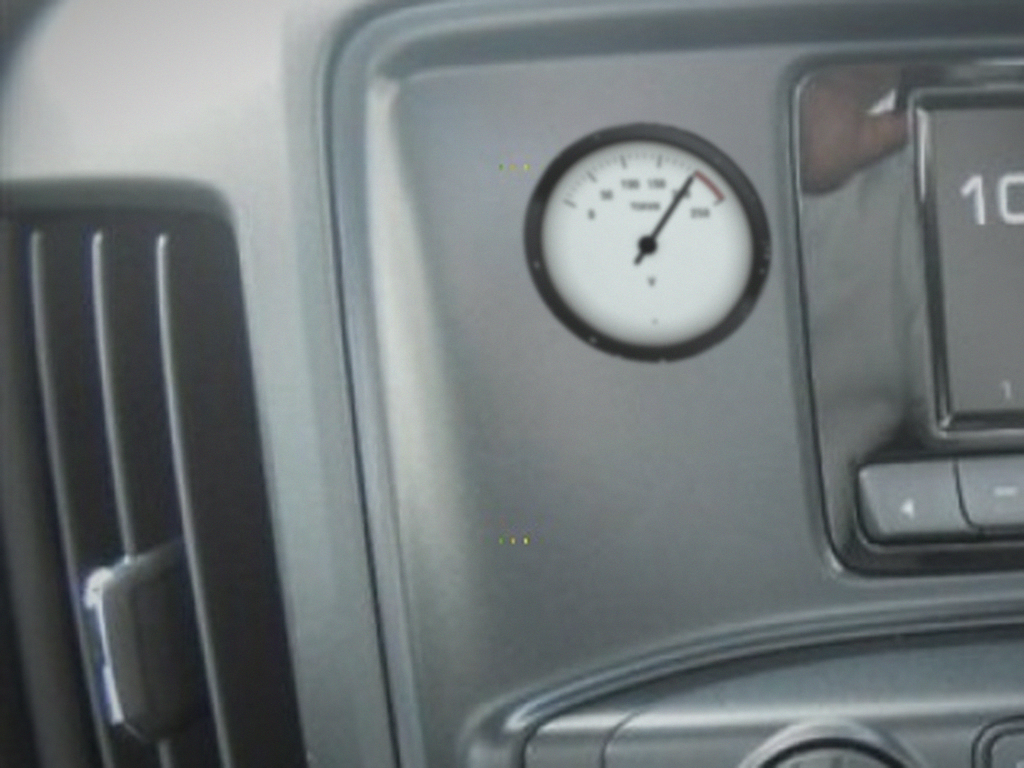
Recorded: 200 V
